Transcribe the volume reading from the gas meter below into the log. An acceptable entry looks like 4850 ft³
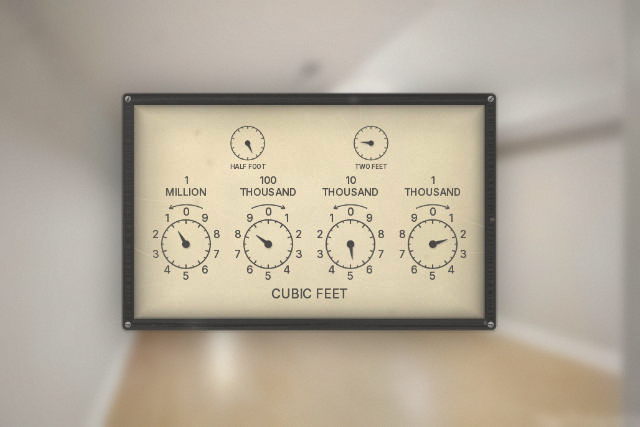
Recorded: 85200 ft³
